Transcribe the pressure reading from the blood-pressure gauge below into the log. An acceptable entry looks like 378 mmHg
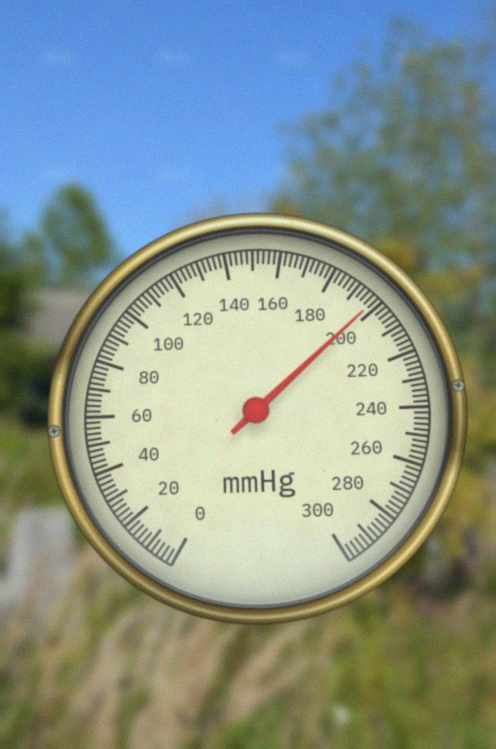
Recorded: 198 mmHg
